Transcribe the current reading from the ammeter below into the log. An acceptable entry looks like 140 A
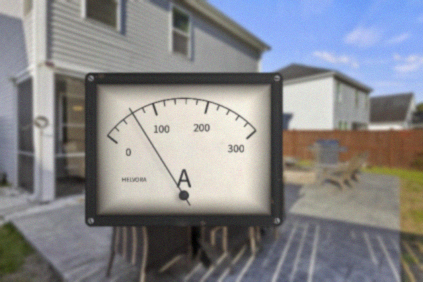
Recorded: 60 A
